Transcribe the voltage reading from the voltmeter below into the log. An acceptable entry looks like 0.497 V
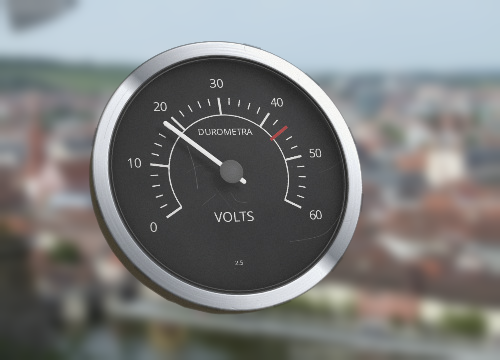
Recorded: 18 V
